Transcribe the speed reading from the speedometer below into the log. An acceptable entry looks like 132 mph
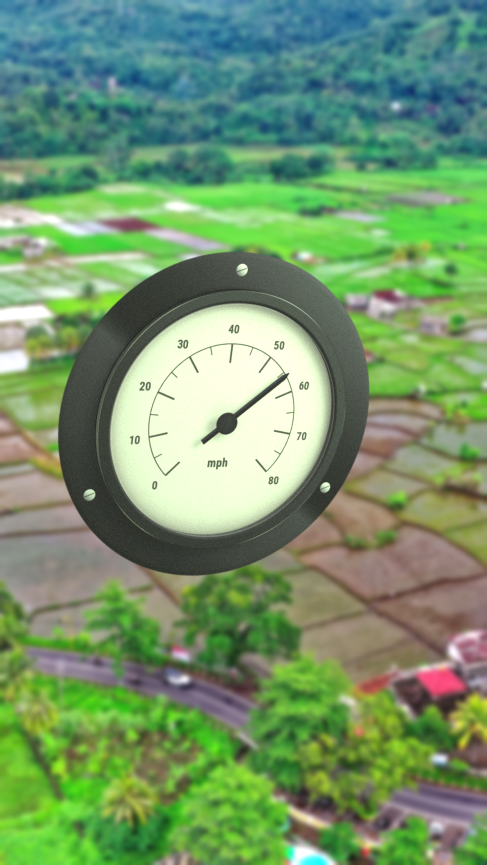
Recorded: 55 mph
